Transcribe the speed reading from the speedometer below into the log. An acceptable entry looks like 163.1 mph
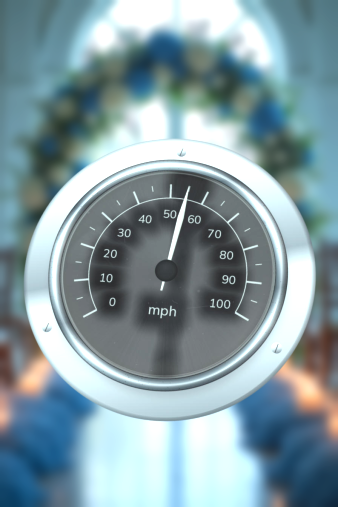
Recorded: 55 mph
